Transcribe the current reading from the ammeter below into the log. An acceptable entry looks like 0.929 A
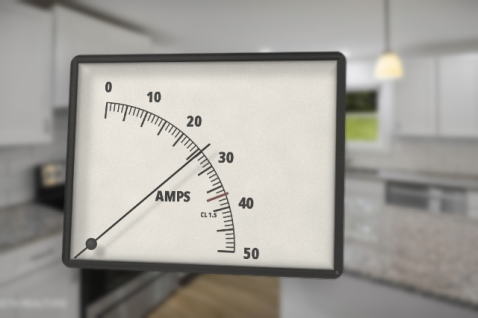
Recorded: 26 A
